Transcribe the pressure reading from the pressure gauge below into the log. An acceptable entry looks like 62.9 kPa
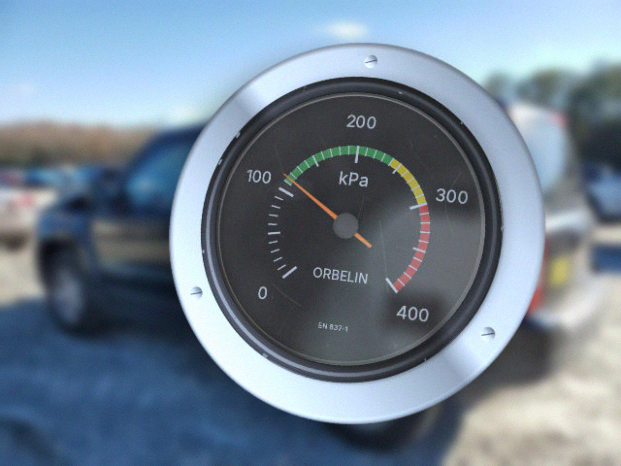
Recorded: 115 kPa
